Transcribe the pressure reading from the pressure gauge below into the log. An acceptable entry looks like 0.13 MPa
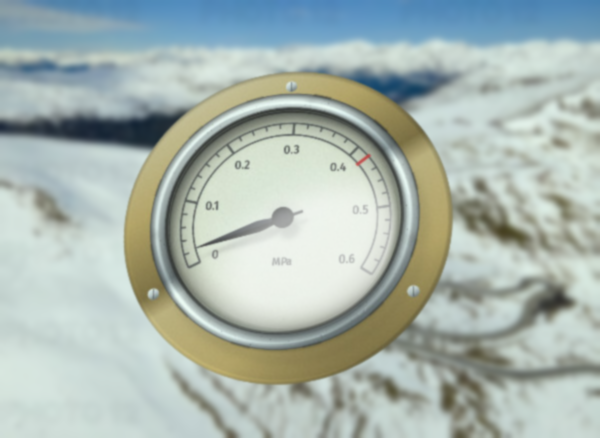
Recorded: 0.02 MPa
